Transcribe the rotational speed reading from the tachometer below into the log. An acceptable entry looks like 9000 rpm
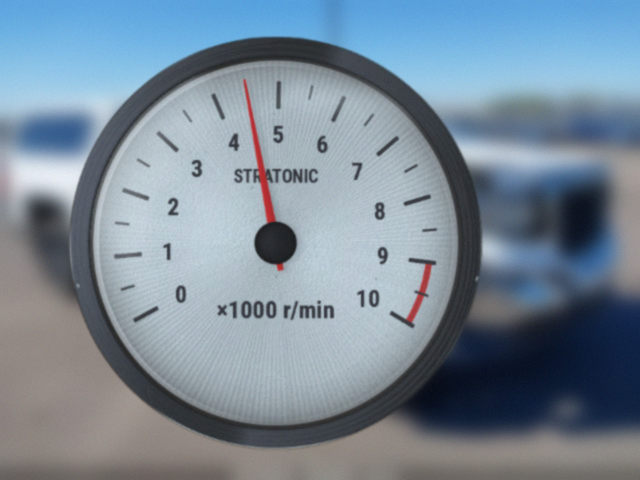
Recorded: 4500 rpm
